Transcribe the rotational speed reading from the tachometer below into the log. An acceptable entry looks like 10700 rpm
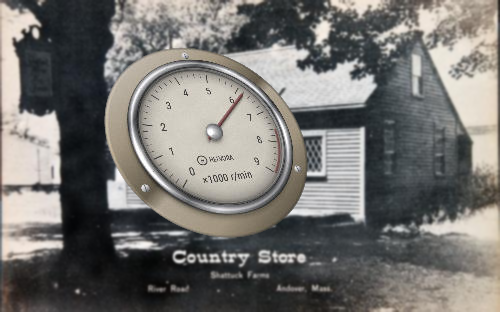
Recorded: 6200 rpm
